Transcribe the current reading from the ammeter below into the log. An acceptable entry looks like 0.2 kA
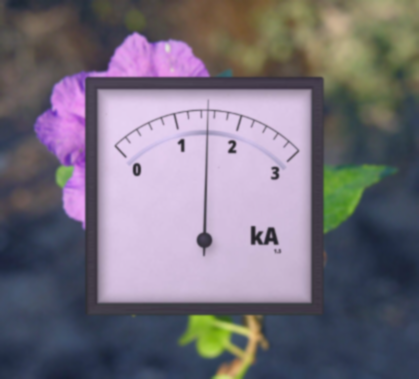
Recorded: 1.5 kA
